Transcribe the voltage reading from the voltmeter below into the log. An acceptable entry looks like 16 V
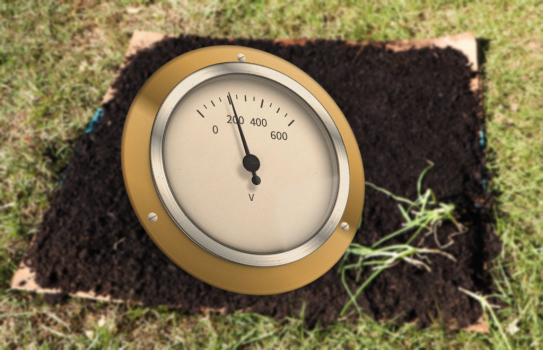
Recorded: 200 V
